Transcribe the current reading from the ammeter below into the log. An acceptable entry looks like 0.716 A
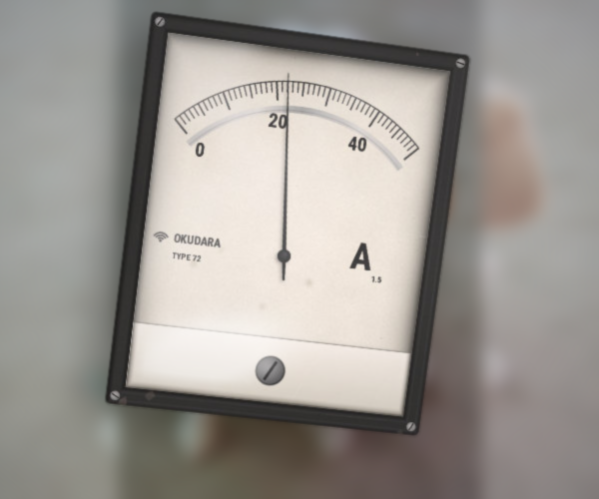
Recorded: 22 A
